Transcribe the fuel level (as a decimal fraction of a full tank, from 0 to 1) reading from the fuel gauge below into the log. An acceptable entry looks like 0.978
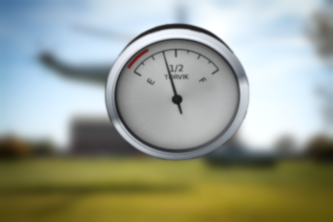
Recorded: 0.375
